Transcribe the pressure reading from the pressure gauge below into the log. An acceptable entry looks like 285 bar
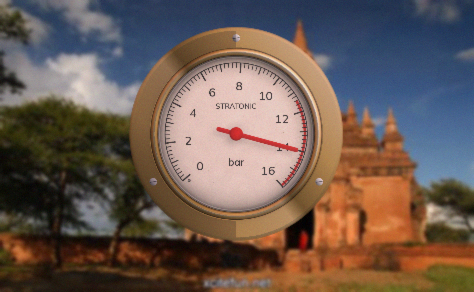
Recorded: 14 bar
